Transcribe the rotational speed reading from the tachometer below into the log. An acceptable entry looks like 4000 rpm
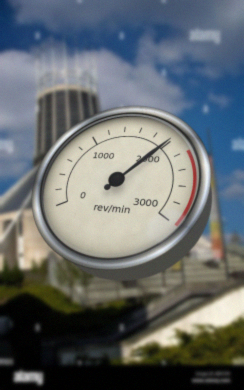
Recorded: 2000 rpm
